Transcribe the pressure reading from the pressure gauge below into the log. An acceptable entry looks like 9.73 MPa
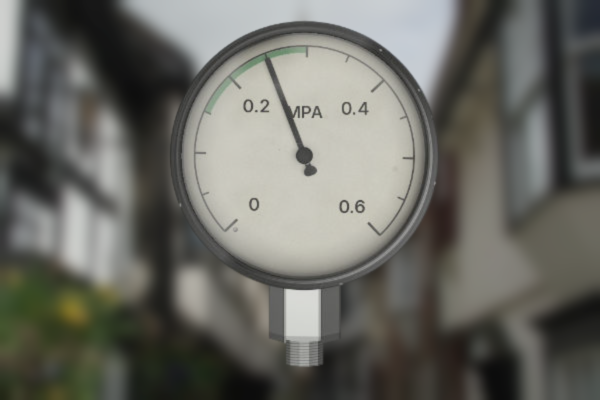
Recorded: 0.25 MPa
